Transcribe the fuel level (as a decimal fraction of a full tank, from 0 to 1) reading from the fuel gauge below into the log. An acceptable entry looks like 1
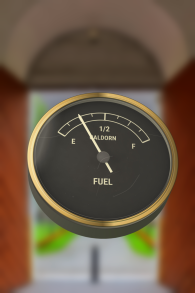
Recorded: 0.25
